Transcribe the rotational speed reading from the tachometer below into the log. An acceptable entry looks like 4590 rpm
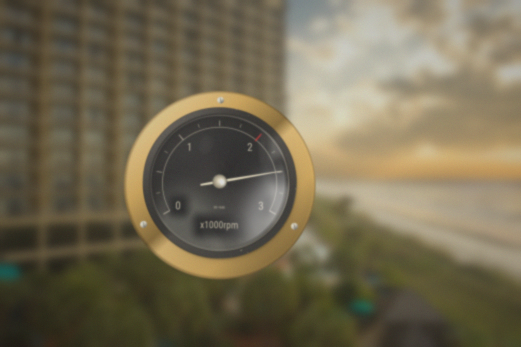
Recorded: 2500 rpm
